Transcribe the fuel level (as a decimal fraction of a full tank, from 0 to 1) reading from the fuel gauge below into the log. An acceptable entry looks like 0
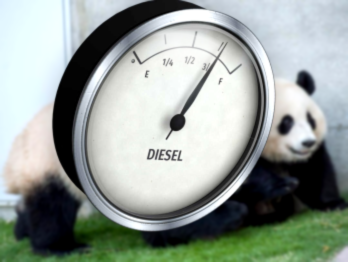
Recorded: 0.75
